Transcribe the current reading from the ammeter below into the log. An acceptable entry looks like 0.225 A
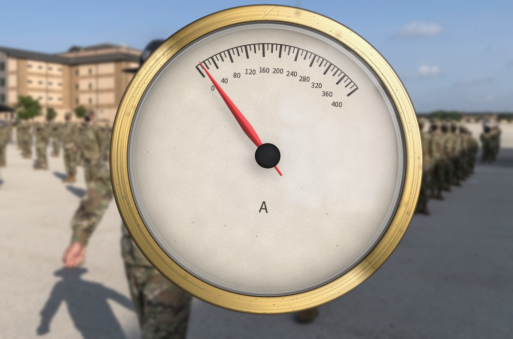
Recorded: 10 A
